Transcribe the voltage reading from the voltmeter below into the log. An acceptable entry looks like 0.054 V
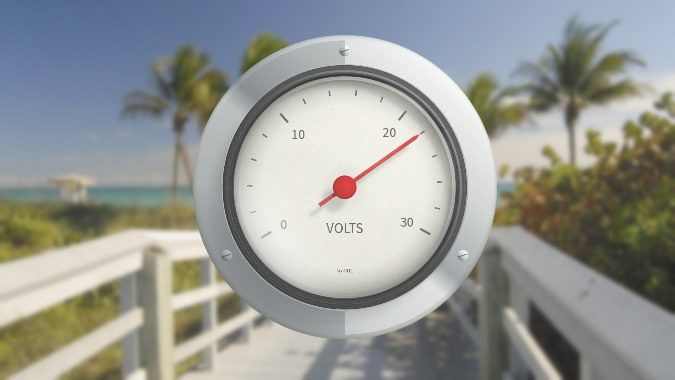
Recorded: 22 V
